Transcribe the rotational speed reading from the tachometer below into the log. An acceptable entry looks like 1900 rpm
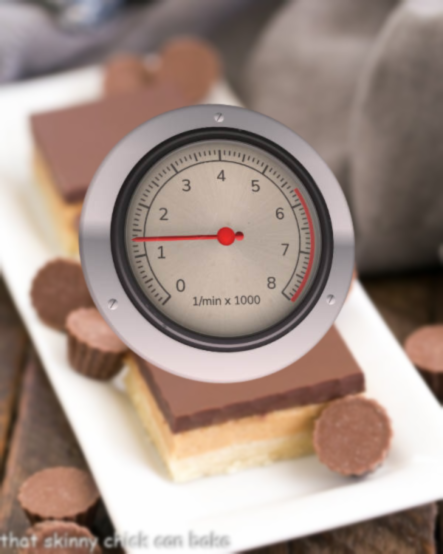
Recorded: 1300 rpm
